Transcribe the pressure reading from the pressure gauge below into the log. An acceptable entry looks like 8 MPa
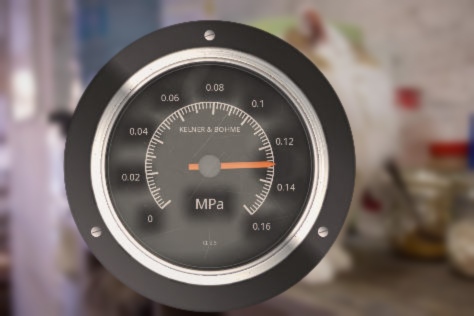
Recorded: 0.13 MPa
